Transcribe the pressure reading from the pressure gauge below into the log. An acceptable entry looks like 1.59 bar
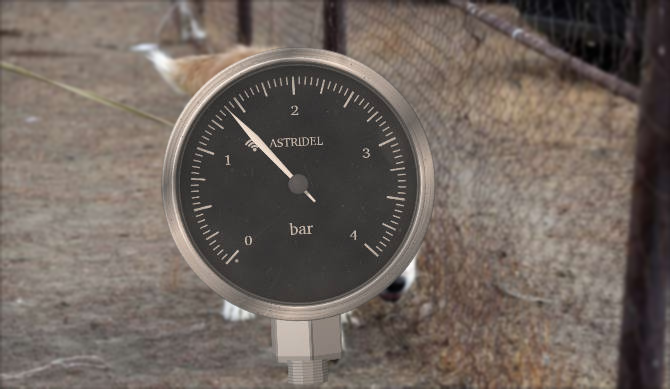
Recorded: 1.4 bar
